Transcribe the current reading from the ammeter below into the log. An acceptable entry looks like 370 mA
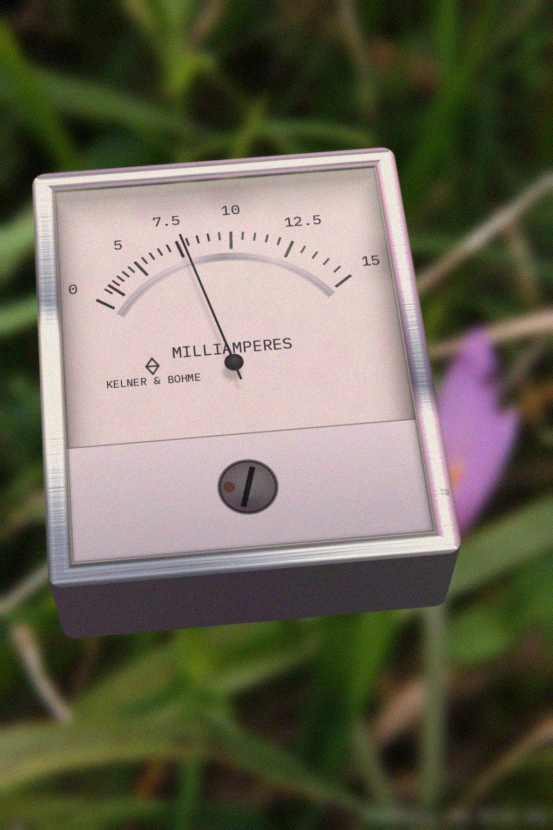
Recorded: 7.75 mA
